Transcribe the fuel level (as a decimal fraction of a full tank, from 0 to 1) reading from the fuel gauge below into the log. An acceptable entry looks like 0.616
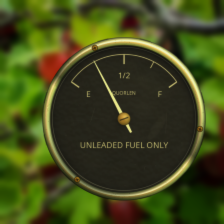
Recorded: 0.25
